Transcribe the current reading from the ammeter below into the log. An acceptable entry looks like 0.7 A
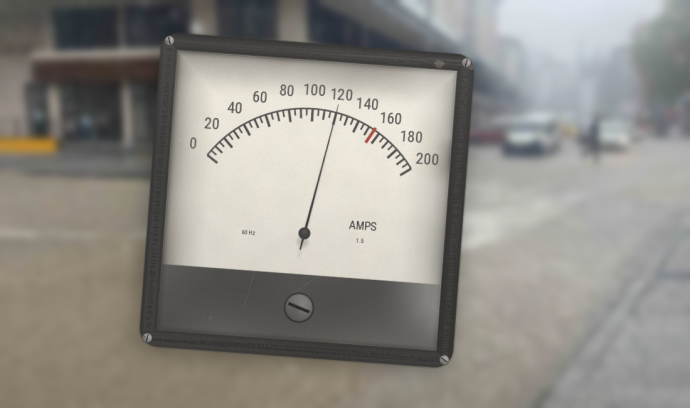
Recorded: 120 A
